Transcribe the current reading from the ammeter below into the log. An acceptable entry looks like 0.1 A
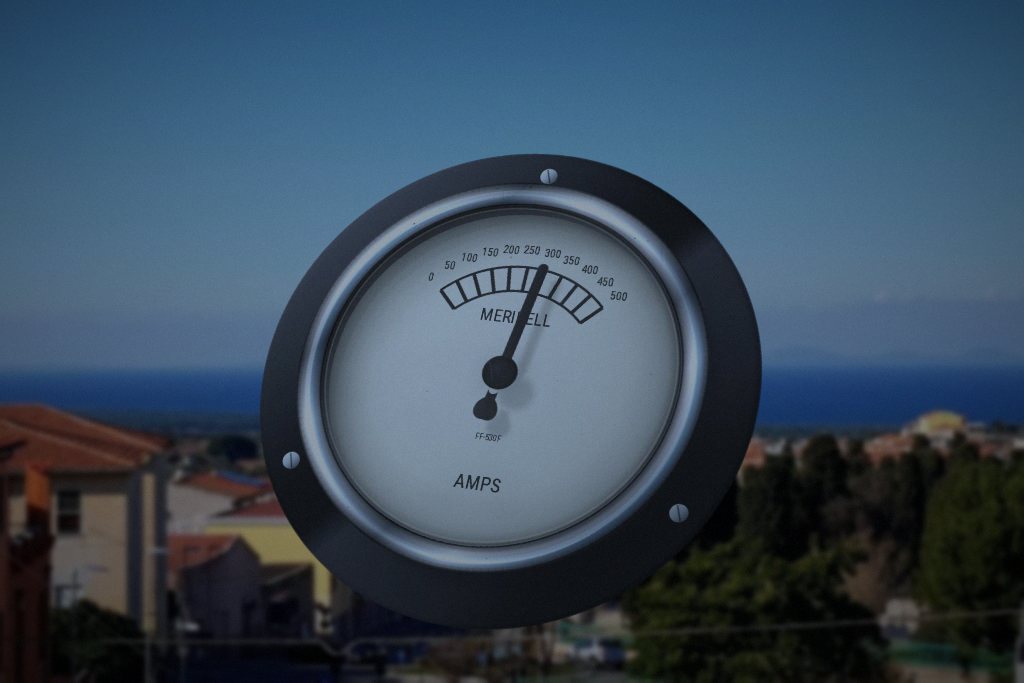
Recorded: 300 A
